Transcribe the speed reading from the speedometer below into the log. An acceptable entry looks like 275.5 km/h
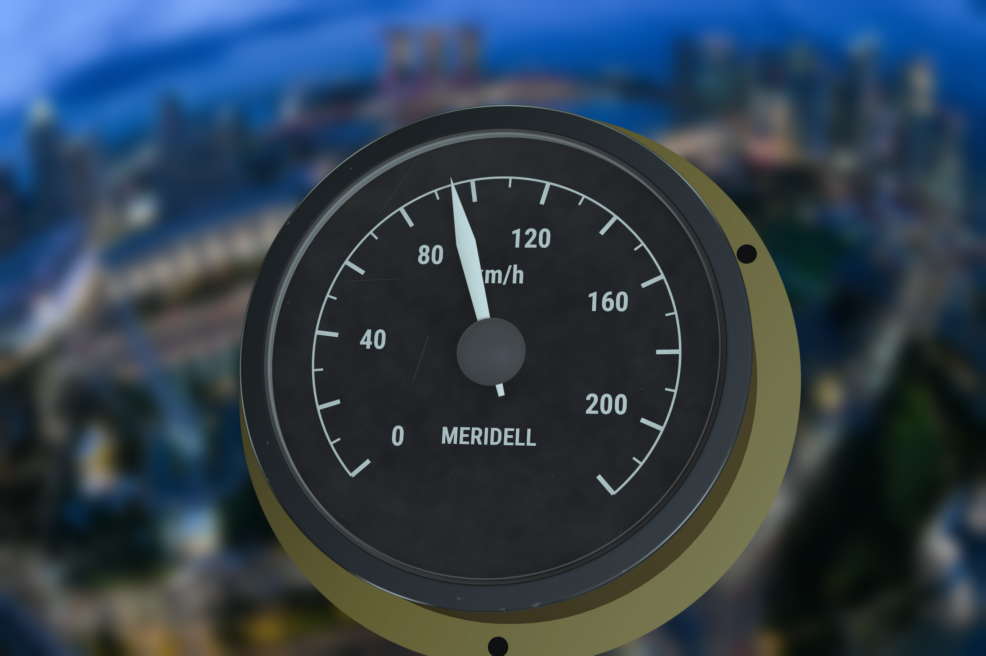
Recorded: 95 km/h
